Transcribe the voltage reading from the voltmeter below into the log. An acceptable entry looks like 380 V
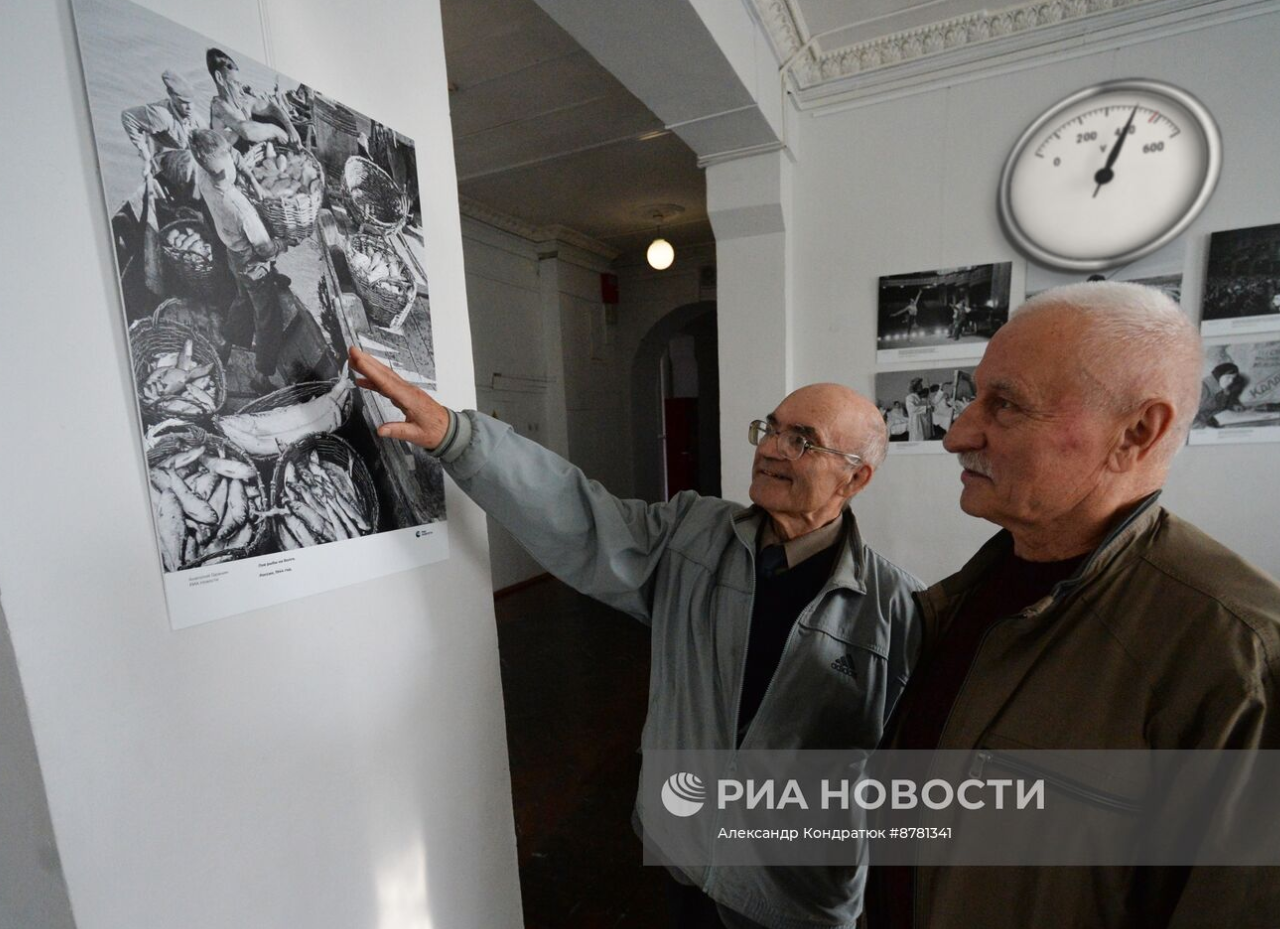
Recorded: 400 V
